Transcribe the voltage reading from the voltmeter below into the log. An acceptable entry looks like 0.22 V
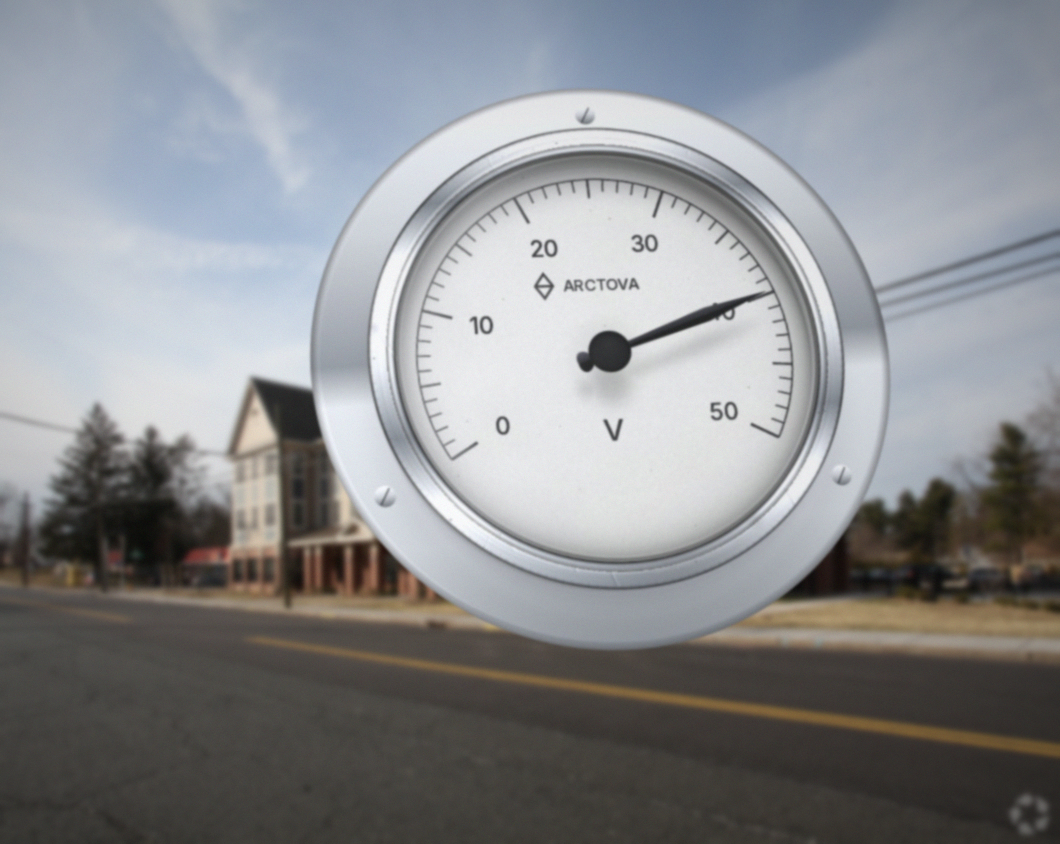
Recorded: 40 V
